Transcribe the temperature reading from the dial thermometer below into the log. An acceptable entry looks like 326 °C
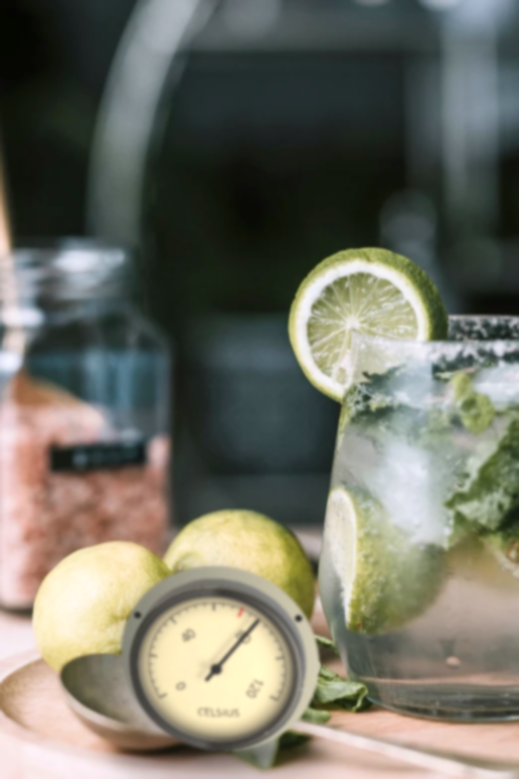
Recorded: 80 °C
